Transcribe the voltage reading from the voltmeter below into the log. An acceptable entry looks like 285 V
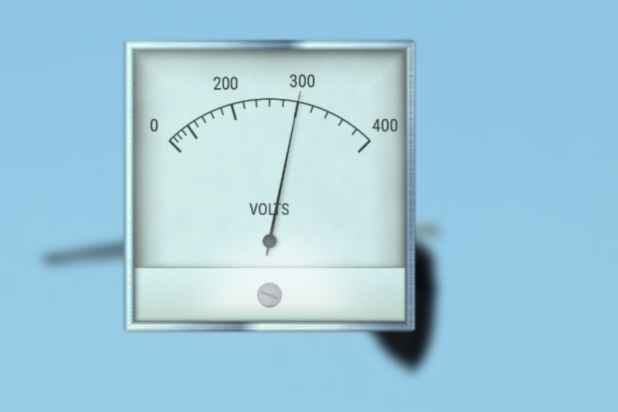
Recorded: 300 V
